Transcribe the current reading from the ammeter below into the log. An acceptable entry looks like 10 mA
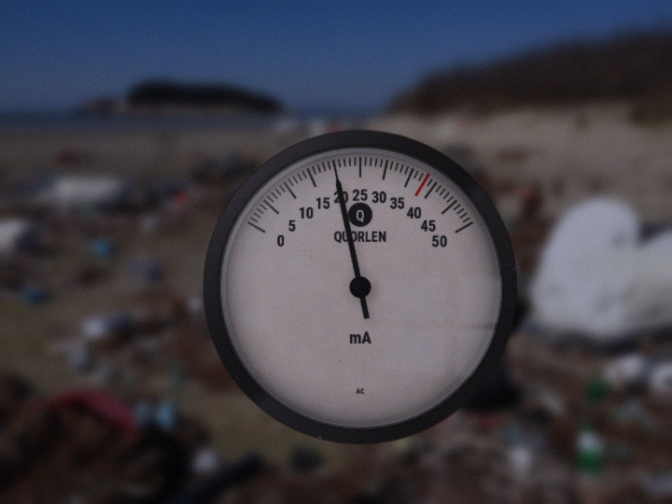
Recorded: 20 mA
